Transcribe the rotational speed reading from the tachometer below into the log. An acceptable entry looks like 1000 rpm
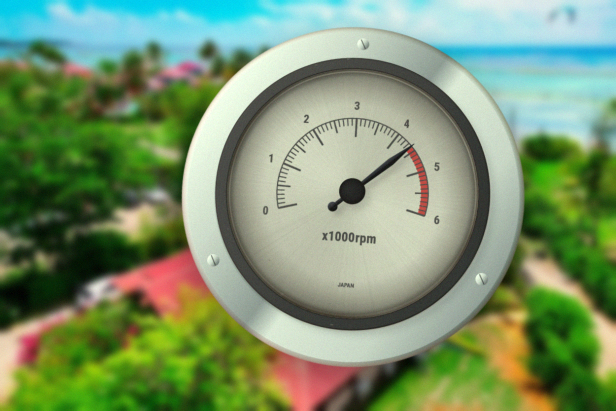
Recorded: 4400 rpm
